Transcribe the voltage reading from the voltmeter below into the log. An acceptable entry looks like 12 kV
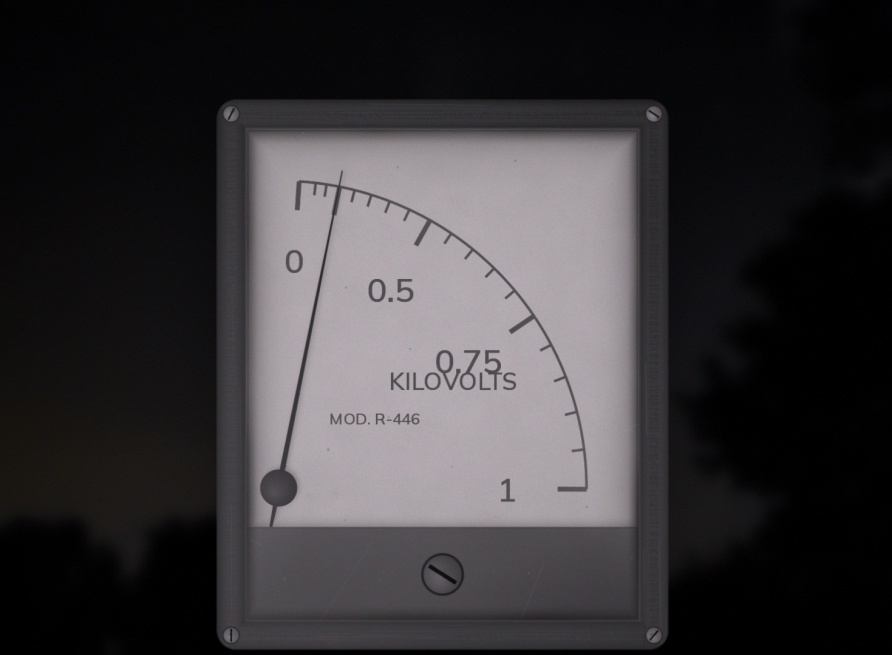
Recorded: 0.25 kV
